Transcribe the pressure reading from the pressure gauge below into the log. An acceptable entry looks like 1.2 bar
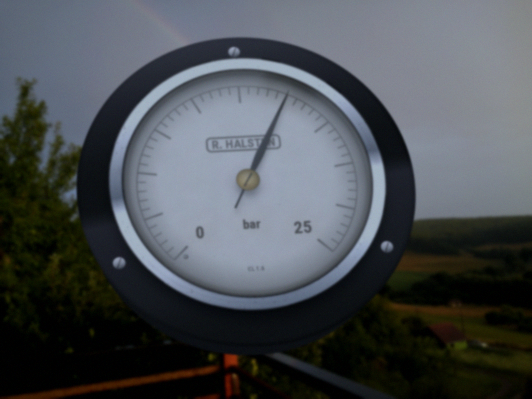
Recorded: 15 bar
